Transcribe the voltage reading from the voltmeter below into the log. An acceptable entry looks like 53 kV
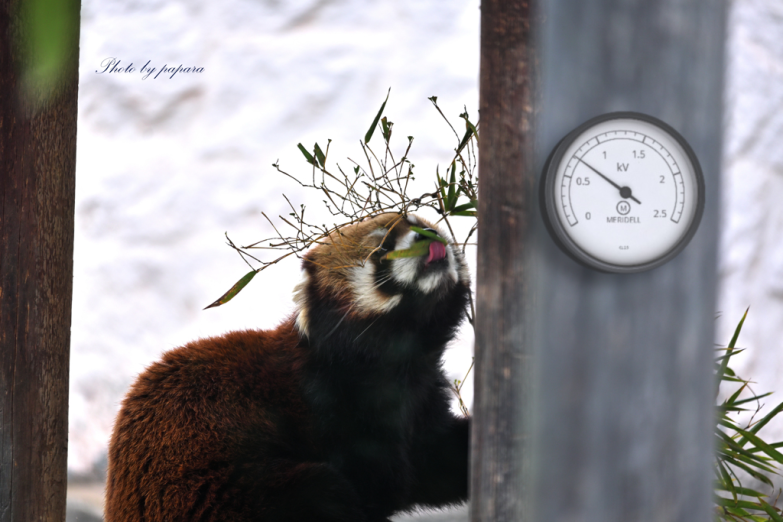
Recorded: 0.7 kV
